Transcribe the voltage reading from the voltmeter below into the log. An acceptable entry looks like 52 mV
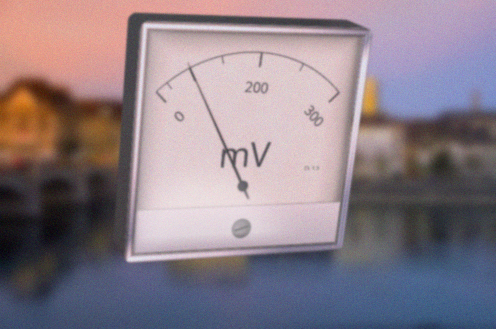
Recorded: 100 mV
